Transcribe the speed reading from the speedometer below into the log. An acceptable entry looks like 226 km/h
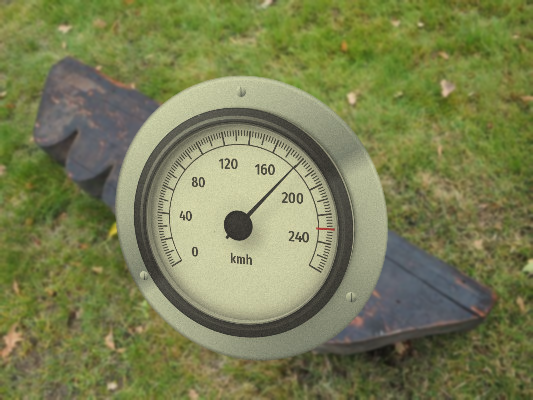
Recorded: 180 km/h
